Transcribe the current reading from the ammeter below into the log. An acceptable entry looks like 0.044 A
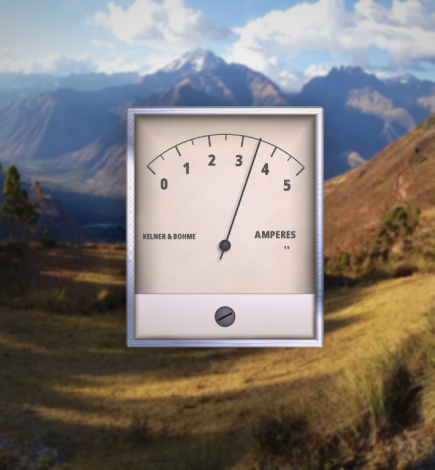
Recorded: 3.5 A
